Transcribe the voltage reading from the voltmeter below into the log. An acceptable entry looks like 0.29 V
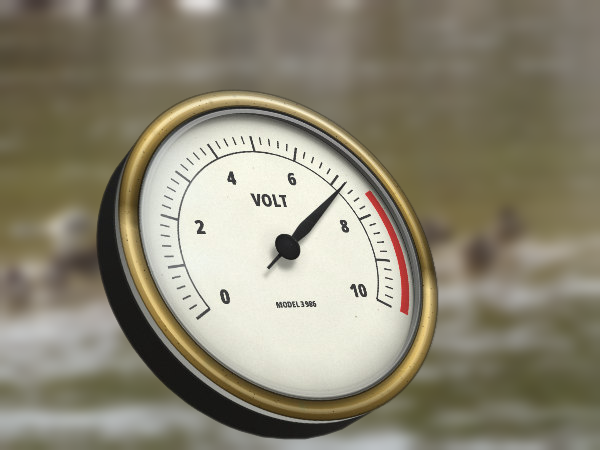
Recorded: 7.2 V
